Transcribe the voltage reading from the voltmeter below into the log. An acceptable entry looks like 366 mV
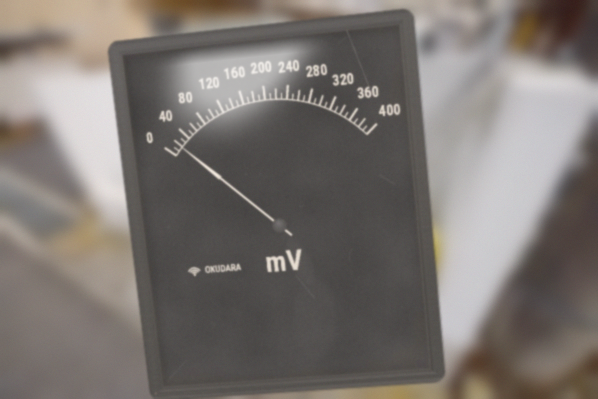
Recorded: 20 mV
